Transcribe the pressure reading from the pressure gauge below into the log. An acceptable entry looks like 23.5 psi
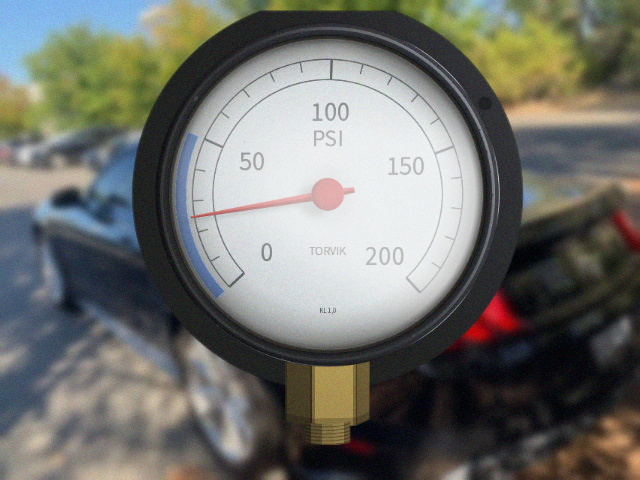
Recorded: 25 psi
